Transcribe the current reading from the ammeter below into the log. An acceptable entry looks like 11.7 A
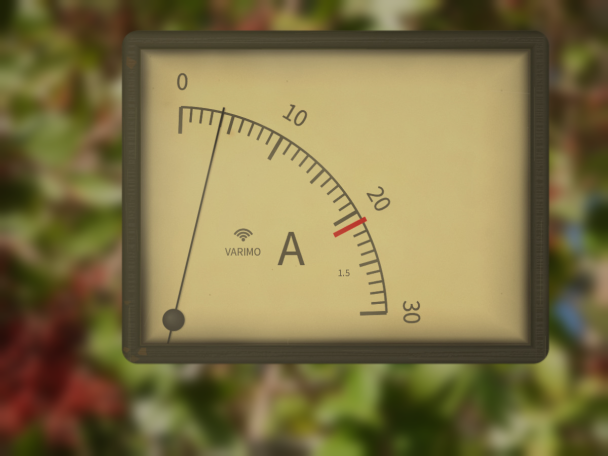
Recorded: 4 A
